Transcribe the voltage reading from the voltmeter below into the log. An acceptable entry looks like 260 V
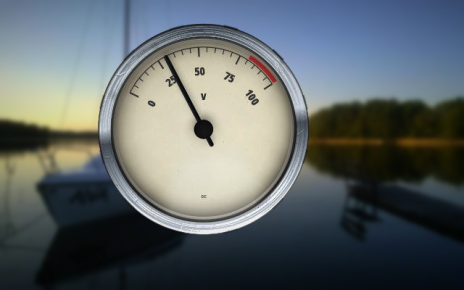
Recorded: 30 V
